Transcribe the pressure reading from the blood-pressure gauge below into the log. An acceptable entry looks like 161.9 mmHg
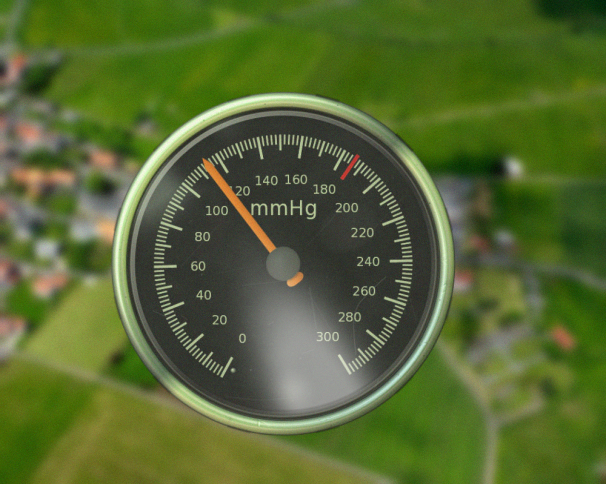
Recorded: 114 mmHg
